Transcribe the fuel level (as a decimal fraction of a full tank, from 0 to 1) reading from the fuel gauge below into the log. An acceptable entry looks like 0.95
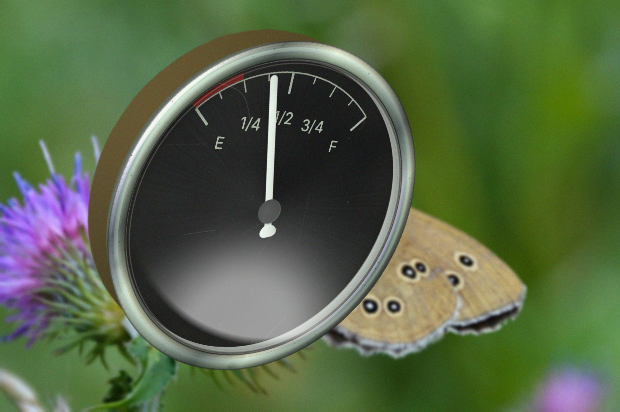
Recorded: 0.375
